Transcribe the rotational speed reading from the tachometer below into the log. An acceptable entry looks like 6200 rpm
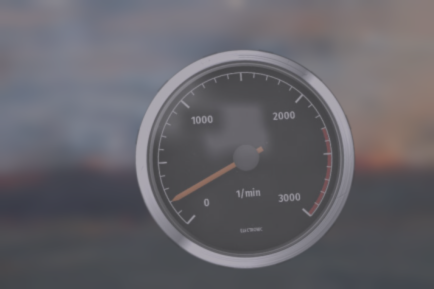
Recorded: 200 rpm
